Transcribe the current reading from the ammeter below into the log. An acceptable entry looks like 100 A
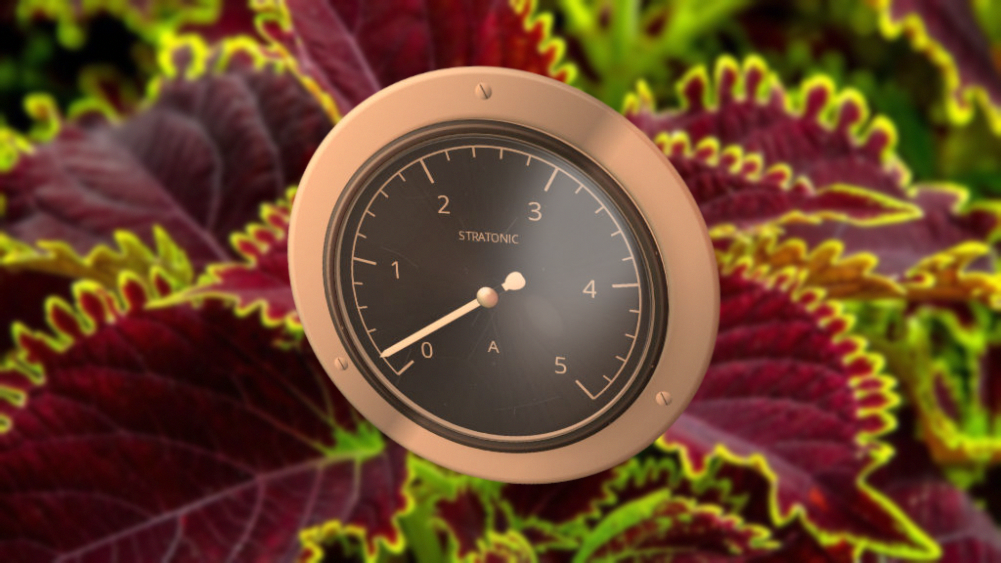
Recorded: 0.2 A
